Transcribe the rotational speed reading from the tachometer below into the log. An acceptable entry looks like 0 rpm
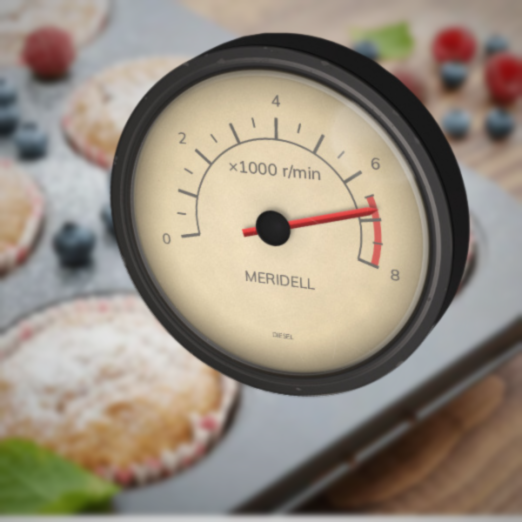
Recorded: 6750 rpm
